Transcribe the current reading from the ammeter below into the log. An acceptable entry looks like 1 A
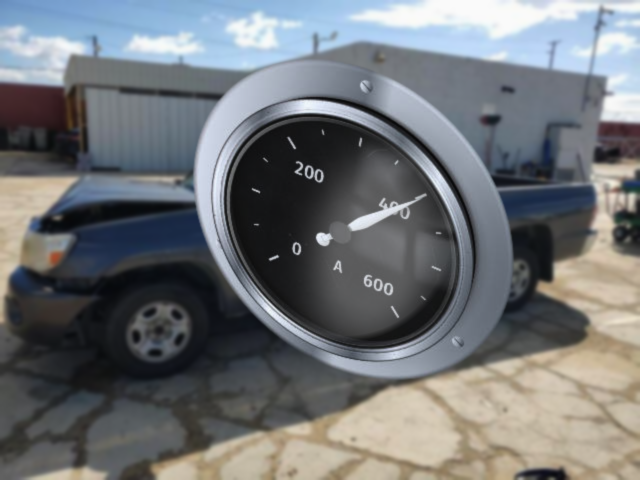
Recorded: 400 A
